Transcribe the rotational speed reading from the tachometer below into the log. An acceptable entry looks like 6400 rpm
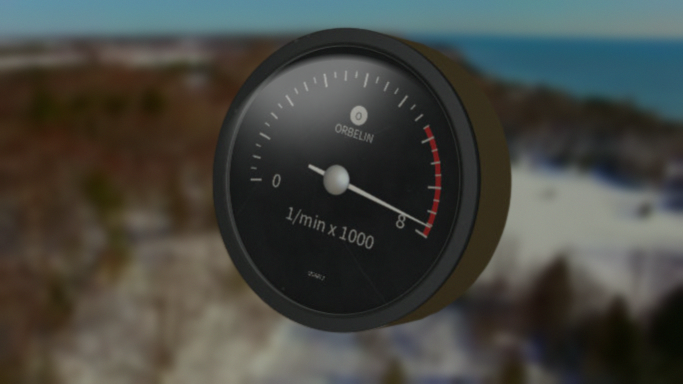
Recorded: 7750 rpm
